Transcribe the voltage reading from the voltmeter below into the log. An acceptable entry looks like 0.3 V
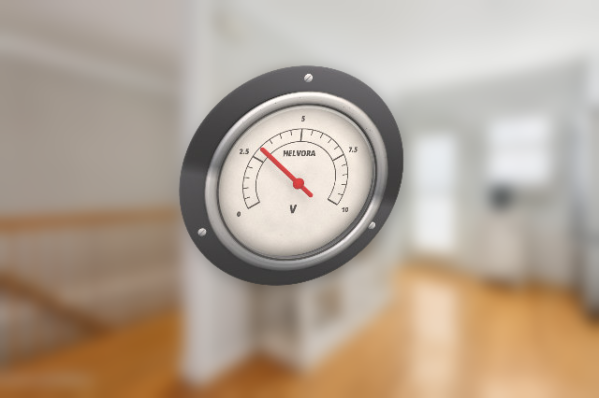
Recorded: 3 V
